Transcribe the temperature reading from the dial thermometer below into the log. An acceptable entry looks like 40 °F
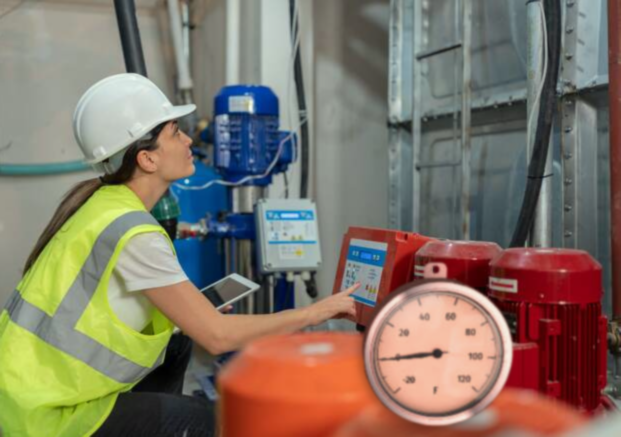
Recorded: 0 °F
